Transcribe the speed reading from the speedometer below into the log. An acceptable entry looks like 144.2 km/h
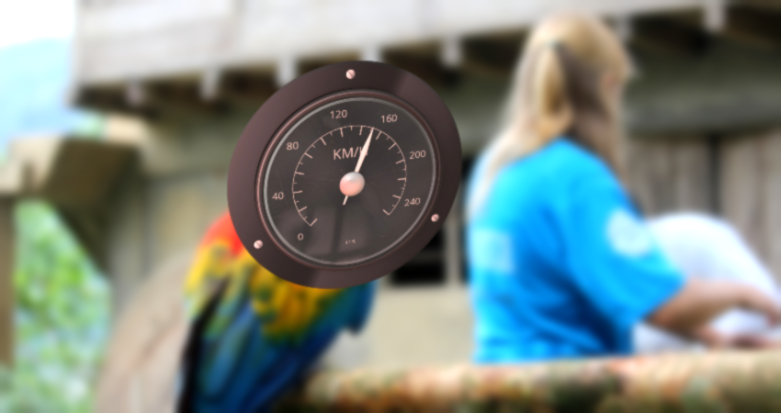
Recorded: 150 km/h
